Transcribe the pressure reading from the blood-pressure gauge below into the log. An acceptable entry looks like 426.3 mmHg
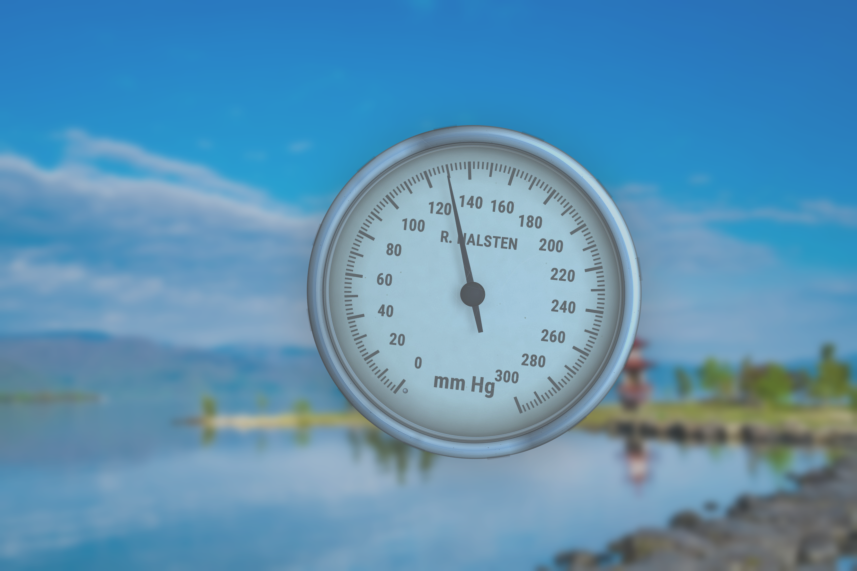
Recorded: 130 mmHg
